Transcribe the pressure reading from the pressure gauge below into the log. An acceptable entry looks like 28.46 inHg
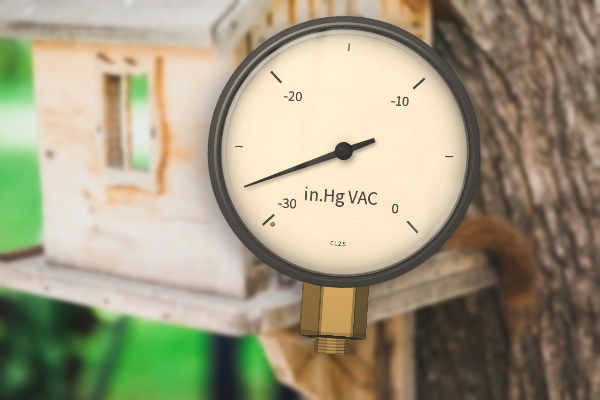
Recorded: -27.5 inHg
